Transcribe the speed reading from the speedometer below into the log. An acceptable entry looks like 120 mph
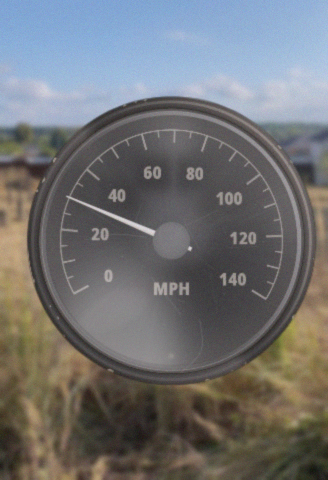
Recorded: 30 mph
